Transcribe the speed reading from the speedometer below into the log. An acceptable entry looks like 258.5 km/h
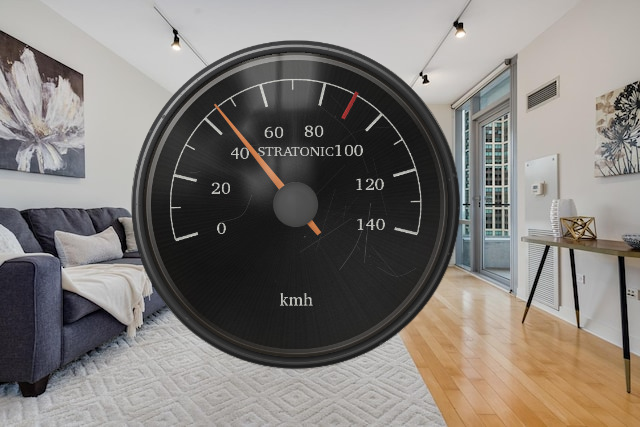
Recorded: 45 km/h
